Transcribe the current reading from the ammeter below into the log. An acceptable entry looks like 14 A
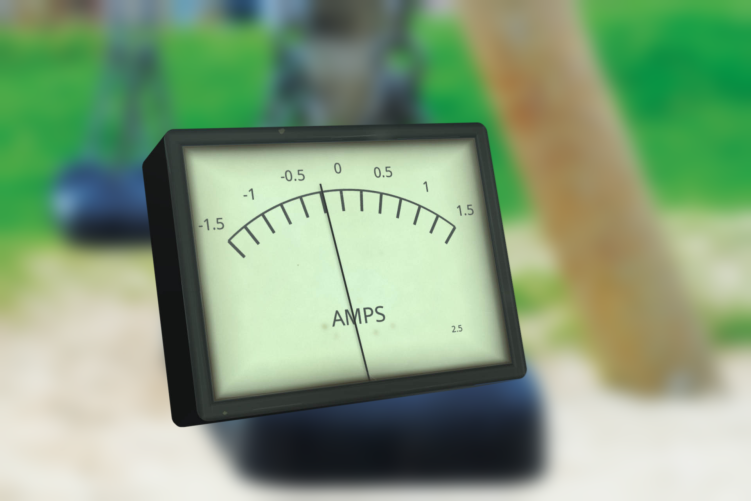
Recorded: -0.25 A
